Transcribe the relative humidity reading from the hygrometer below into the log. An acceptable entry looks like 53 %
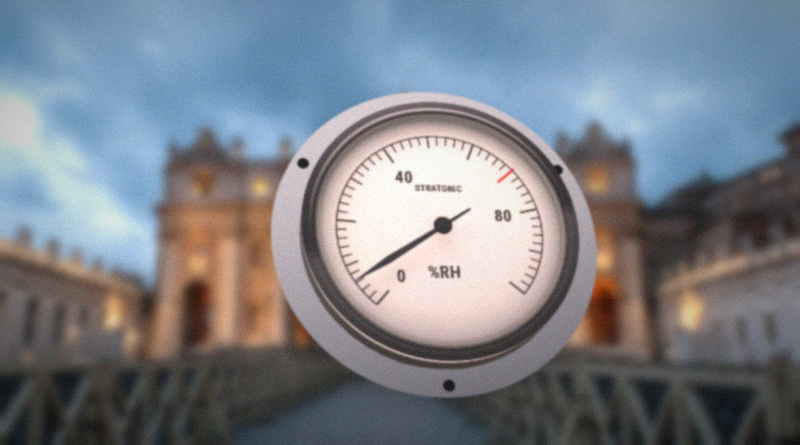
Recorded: 6 %
